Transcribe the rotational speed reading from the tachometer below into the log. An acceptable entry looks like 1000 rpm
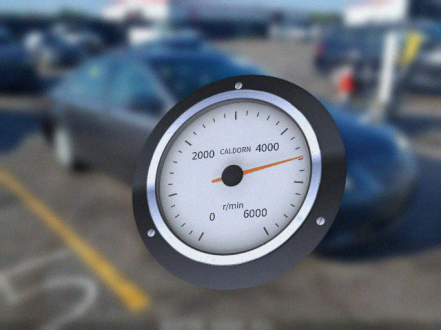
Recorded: 4600 rpm
